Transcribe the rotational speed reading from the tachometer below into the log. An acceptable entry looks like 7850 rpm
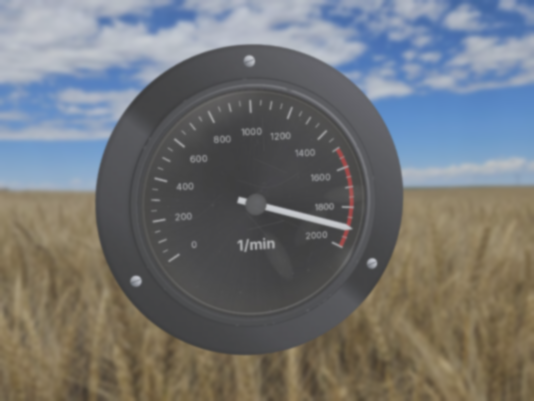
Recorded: 1900 rpm
